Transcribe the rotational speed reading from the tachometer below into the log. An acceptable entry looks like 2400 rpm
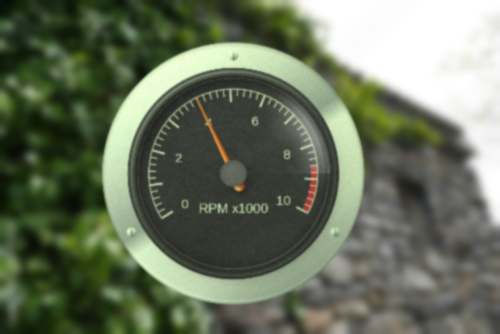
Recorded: 4000 rpm
